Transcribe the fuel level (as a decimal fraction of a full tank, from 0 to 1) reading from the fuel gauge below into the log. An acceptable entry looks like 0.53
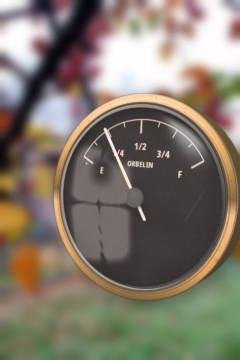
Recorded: 0.25
